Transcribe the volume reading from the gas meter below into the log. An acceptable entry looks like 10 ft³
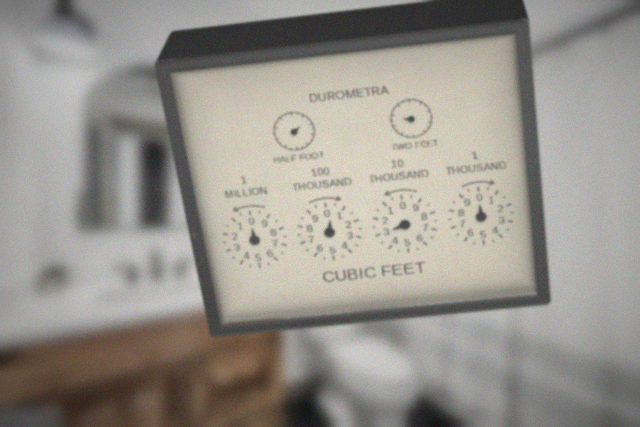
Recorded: 3000 ft³
